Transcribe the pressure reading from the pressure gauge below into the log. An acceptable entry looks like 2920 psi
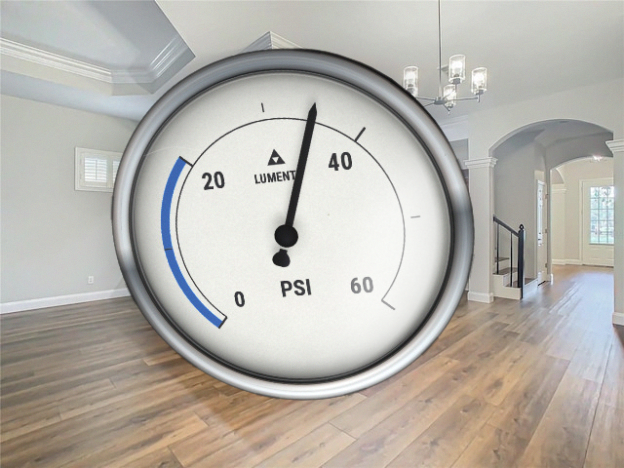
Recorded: 35 psi
